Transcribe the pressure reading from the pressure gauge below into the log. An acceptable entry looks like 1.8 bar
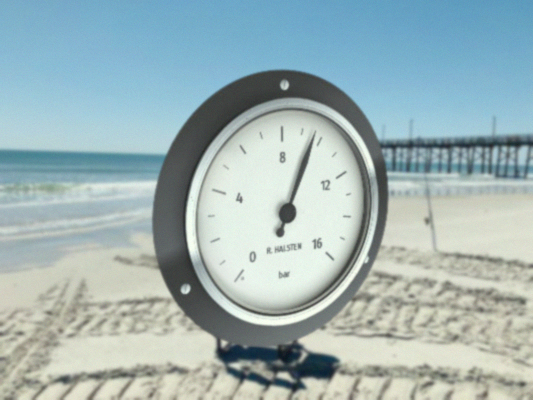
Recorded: 9.5 bar
